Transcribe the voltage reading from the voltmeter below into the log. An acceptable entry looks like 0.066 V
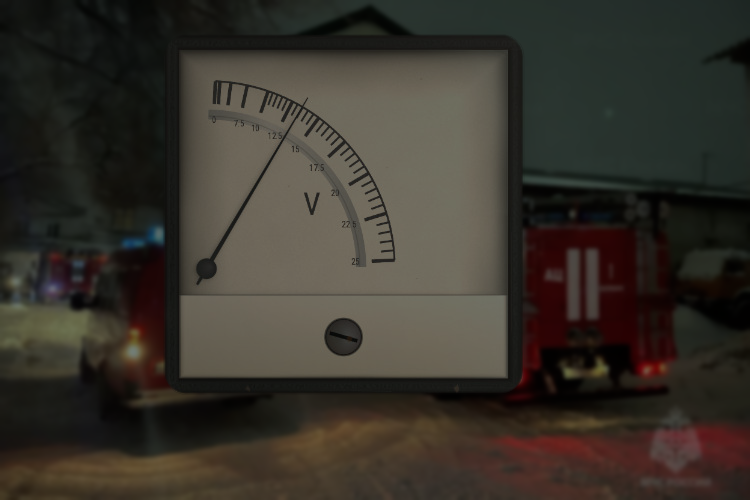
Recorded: 13.5 V
